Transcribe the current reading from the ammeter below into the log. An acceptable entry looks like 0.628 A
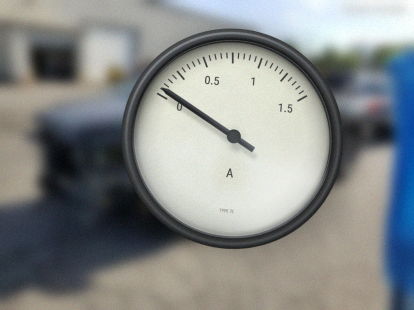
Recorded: 0.05 A
